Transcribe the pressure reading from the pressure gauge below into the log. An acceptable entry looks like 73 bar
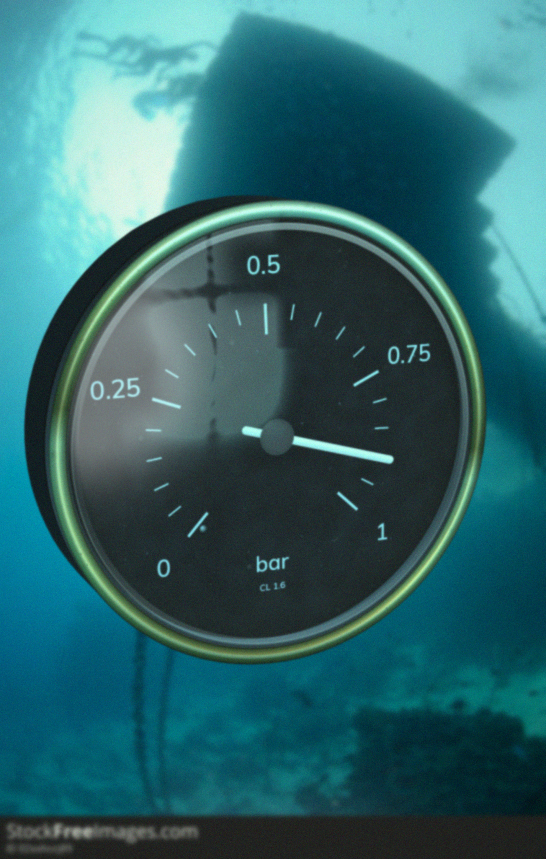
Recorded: 0.9 bar
